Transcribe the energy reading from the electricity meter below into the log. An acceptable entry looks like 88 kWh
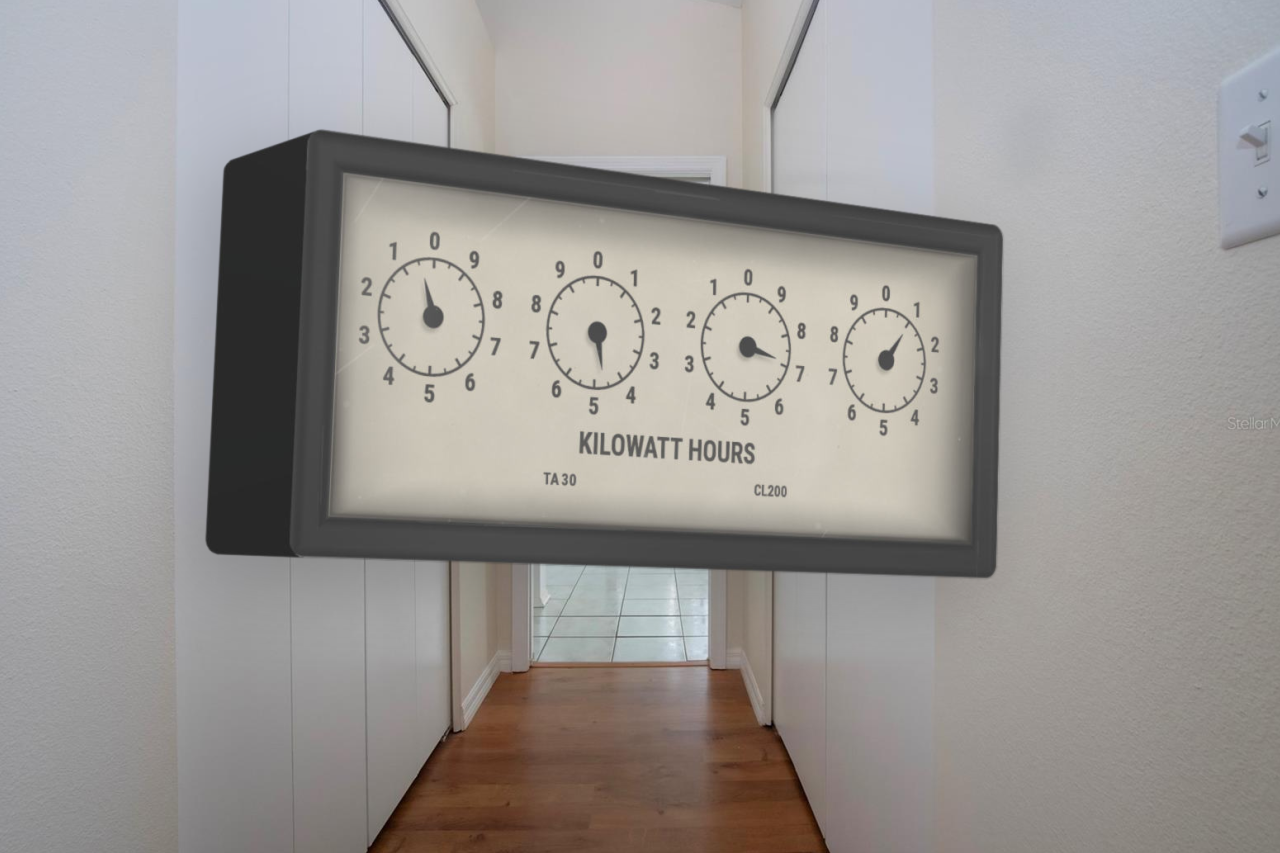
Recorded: 471 kWh
